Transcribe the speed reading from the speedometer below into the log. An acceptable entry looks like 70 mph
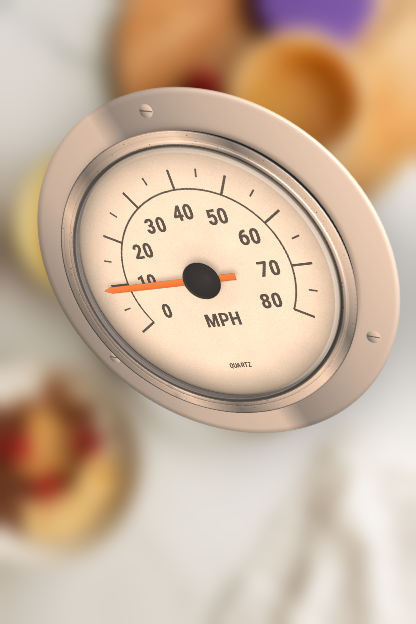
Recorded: 10 mph
